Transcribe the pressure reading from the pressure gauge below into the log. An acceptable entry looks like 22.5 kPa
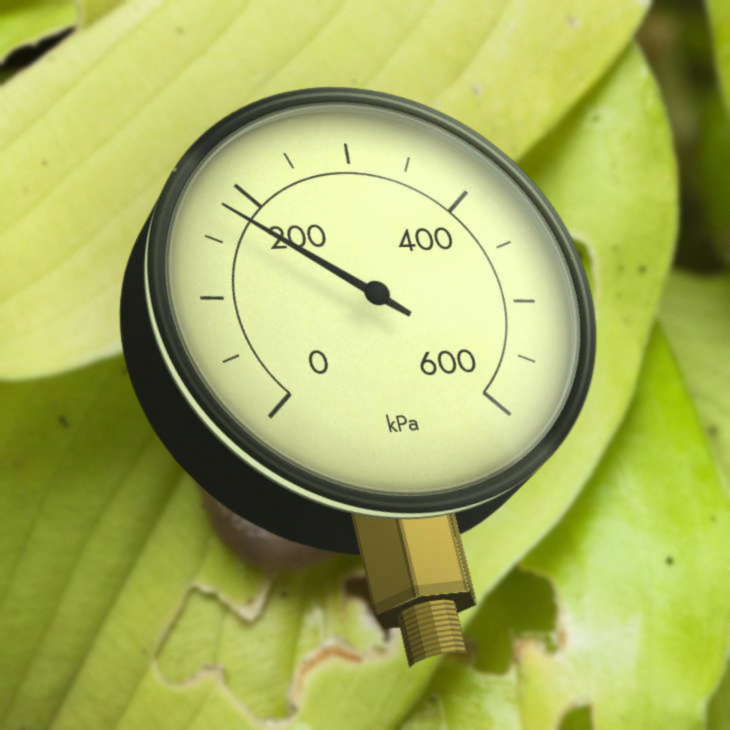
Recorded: 175 kPa
